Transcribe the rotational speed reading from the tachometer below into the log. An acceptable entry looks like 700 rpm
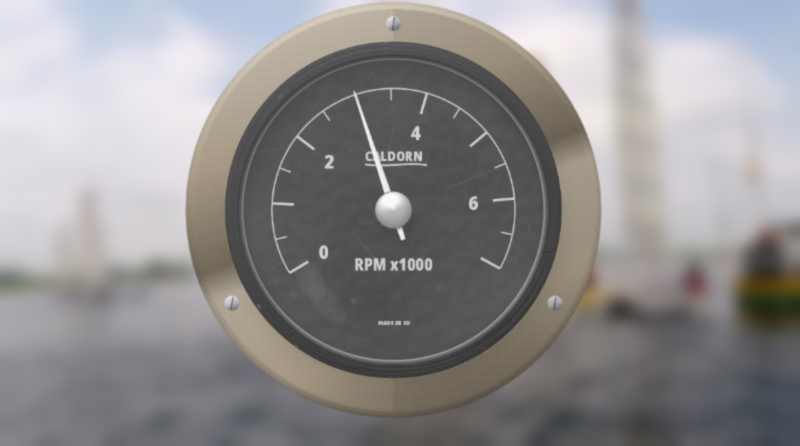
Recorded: 3000 rpm
